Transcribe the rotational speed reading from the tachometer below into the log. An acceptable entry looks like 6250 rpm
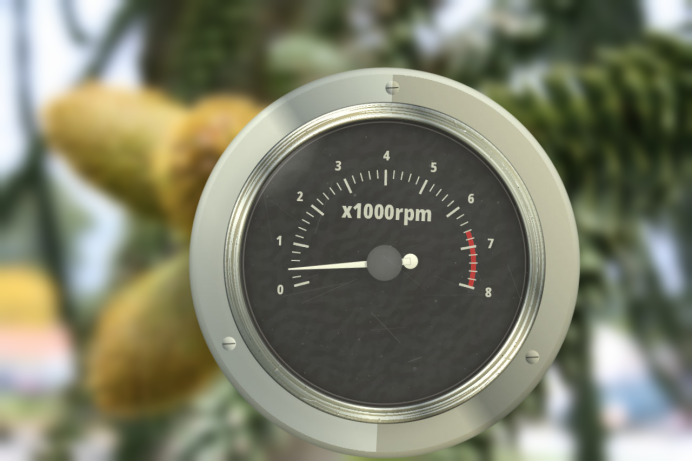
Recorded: 400 rpm
